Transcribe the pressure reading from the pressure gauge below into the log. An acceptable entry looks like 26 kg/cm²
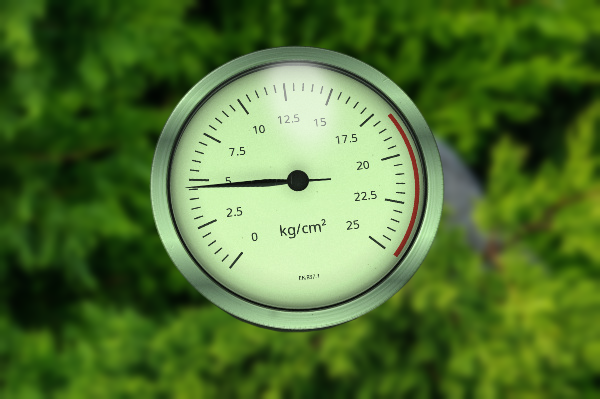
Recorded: 4.5 kg/cm²
